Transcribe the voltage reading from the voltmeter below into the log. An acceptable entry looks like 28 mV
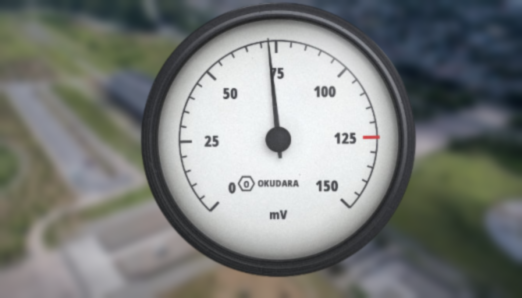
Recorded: 72.5 mV
